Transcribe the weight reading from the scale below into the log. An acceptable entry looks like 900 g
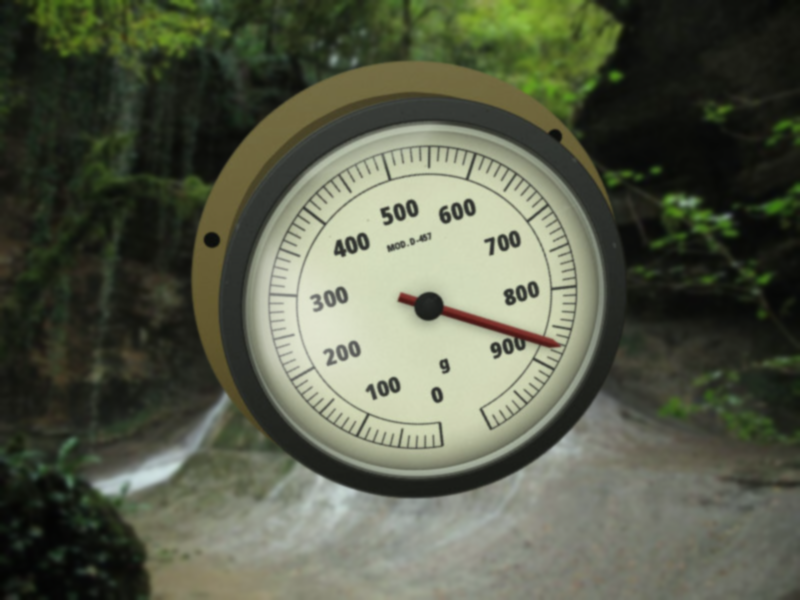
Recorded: 870 g
